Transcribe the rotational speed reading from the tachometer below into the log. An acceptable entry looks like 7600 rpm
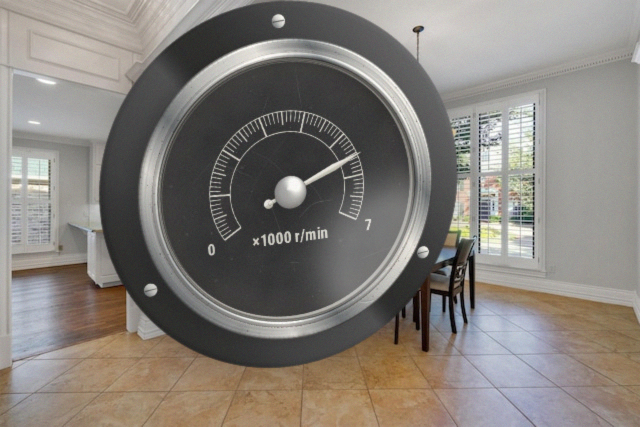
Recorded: 5500 rpm
